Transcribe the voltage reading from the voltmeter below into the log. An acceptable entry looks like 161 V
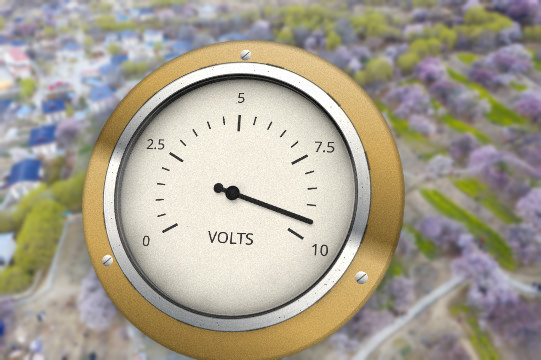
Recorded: 9.5 V
